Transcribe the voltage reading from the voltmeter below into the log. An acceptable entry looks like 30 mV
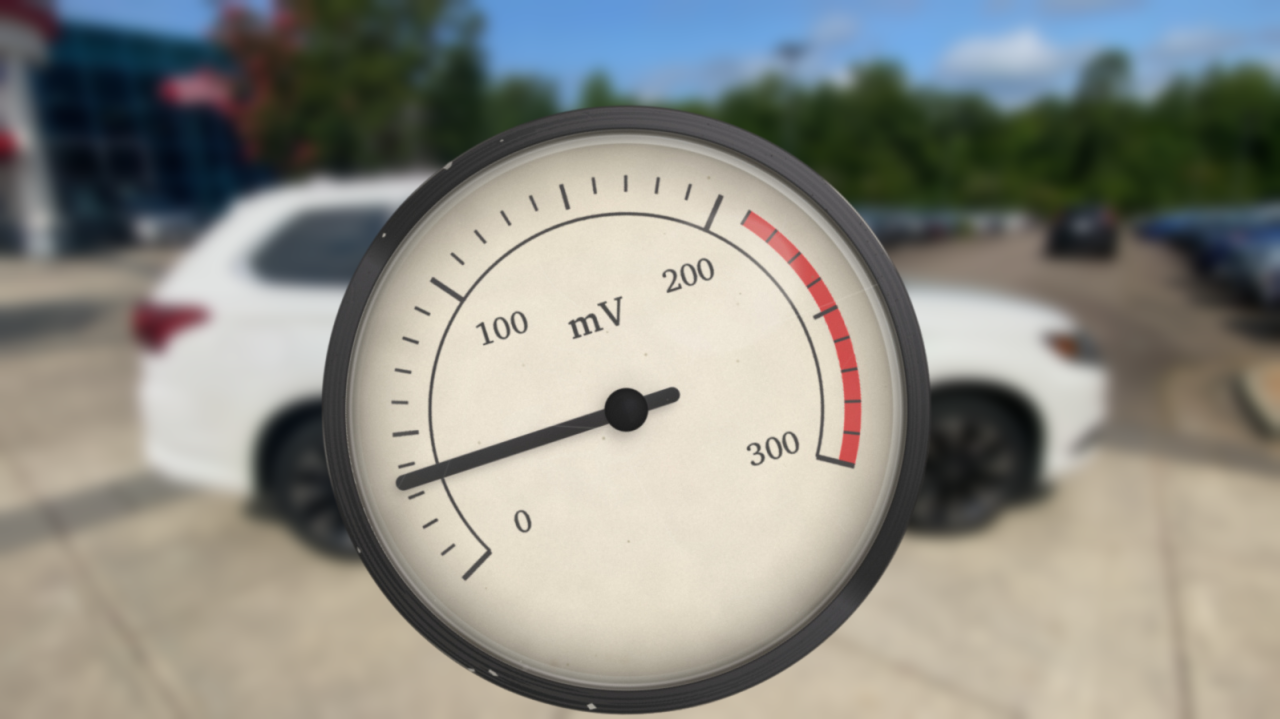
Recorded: 35 mV
